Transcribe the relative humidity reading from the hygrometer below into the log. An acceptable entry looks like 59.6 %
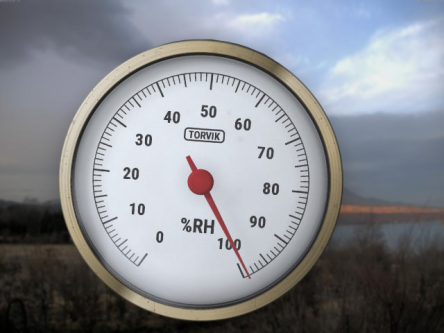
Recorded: 99 %
